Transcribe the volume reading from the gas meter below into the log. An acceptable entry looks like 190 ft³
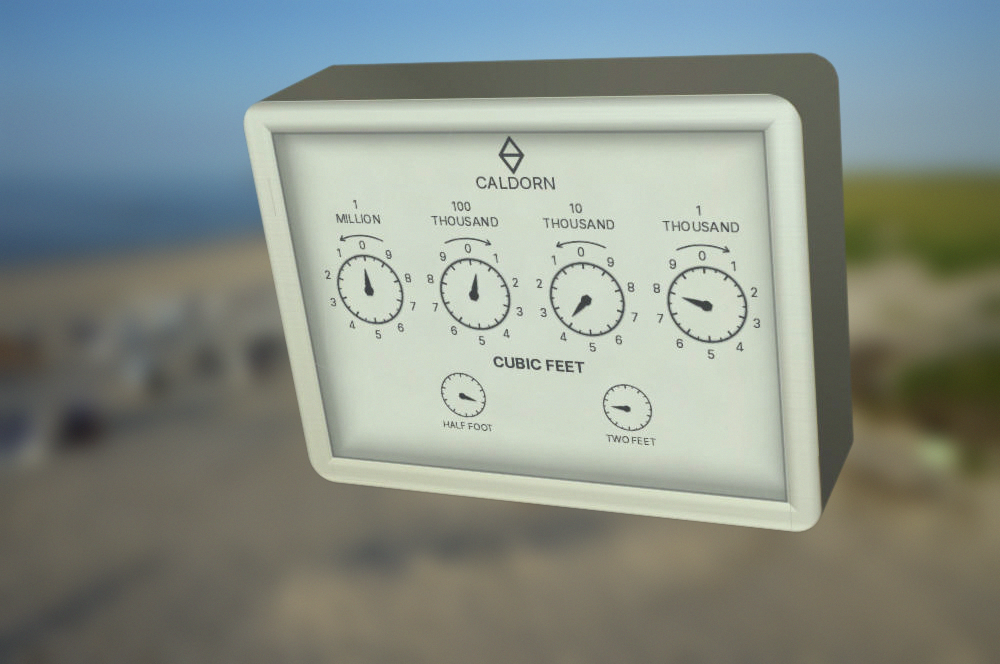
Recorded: 3800 ft³
